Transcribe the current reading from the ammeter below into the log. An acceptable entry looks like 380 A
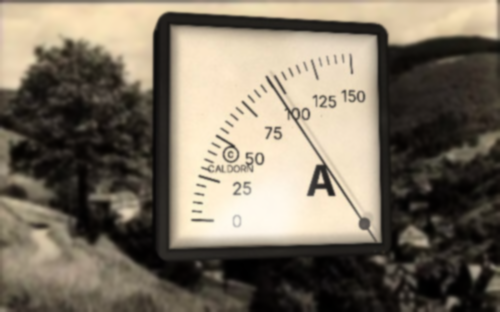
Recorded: 95 A
